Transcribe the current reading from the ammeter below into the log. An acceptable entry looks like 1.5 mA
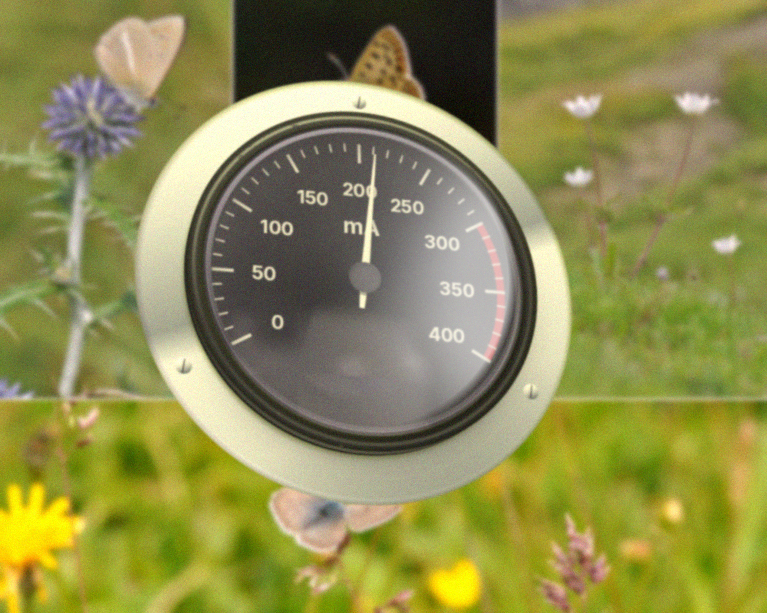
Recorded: 210 mA
